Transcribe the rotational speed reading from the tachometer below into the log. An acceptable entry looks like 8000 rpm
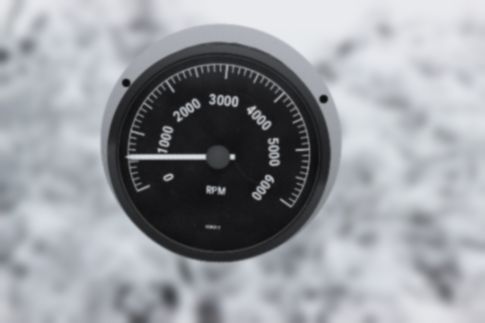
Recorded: 600 rpm
